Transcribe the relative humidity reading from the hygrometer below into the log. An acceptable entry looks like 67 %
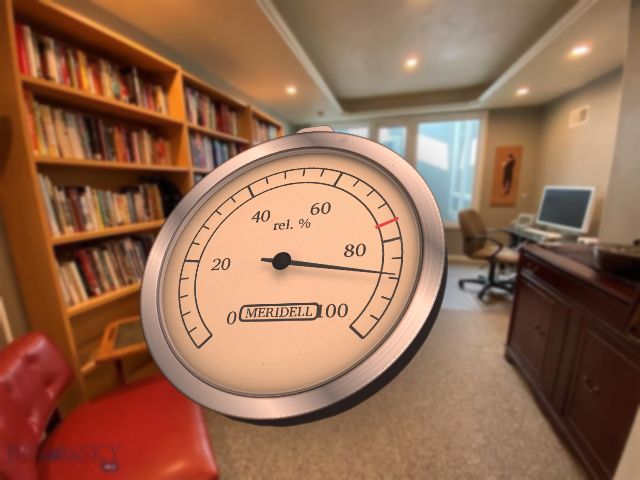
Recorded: 88 %
